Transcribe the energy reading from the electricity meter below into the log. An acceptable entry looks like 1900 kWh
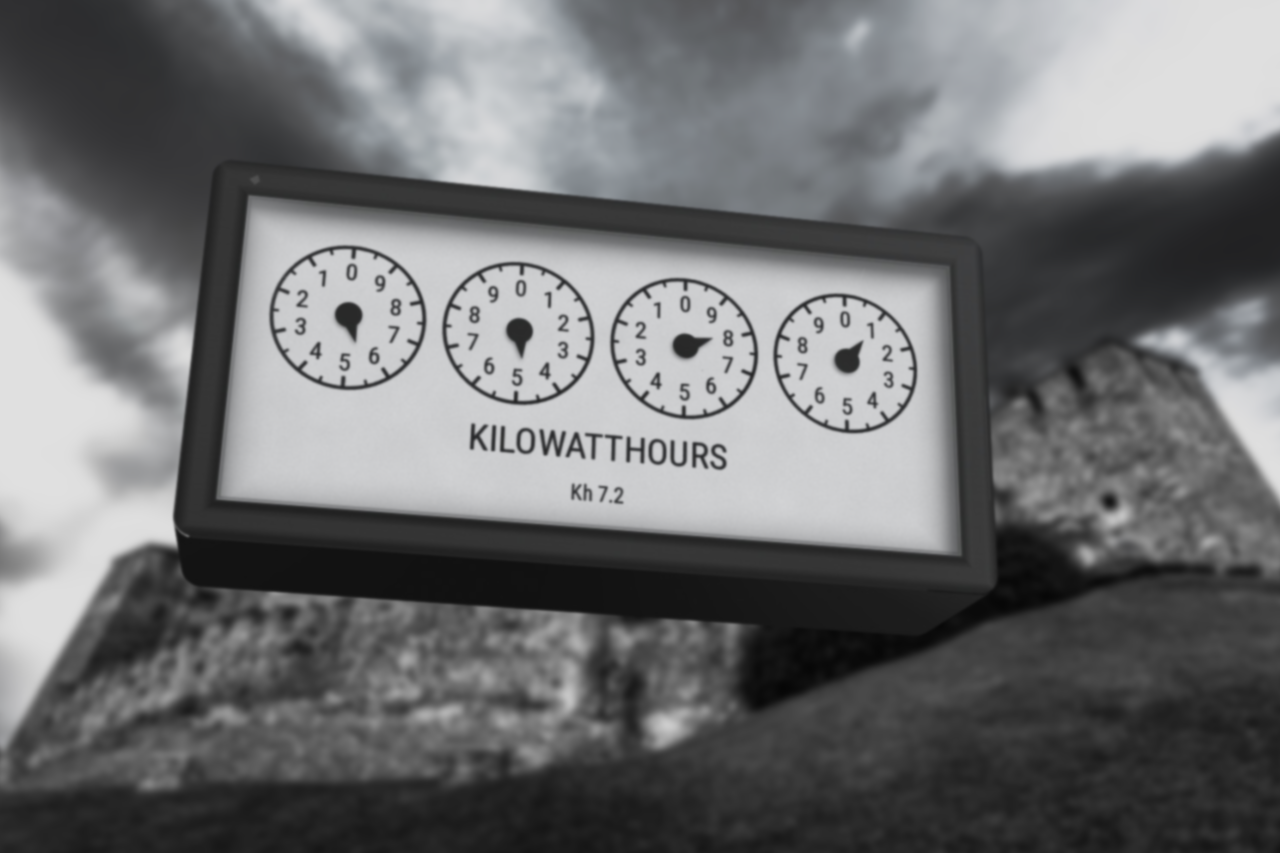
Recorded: 5481 kWh
